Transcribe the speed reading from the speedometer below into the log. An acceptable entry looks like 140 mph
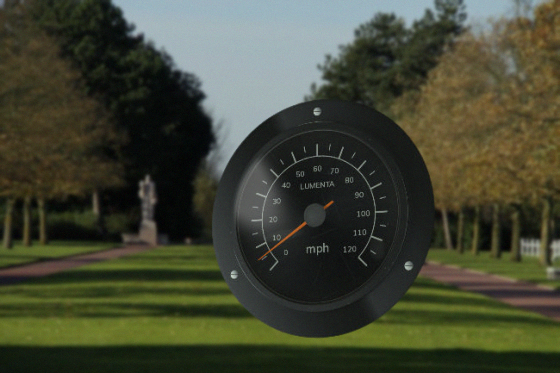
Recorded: 5 mph
